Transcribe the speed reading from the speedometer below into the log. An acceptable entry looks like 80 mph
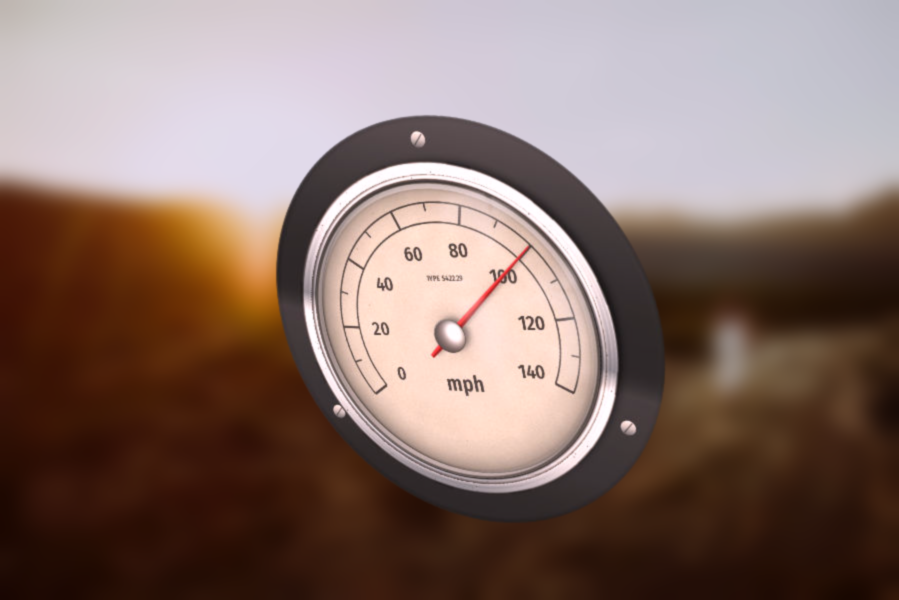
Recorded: 100 mph
